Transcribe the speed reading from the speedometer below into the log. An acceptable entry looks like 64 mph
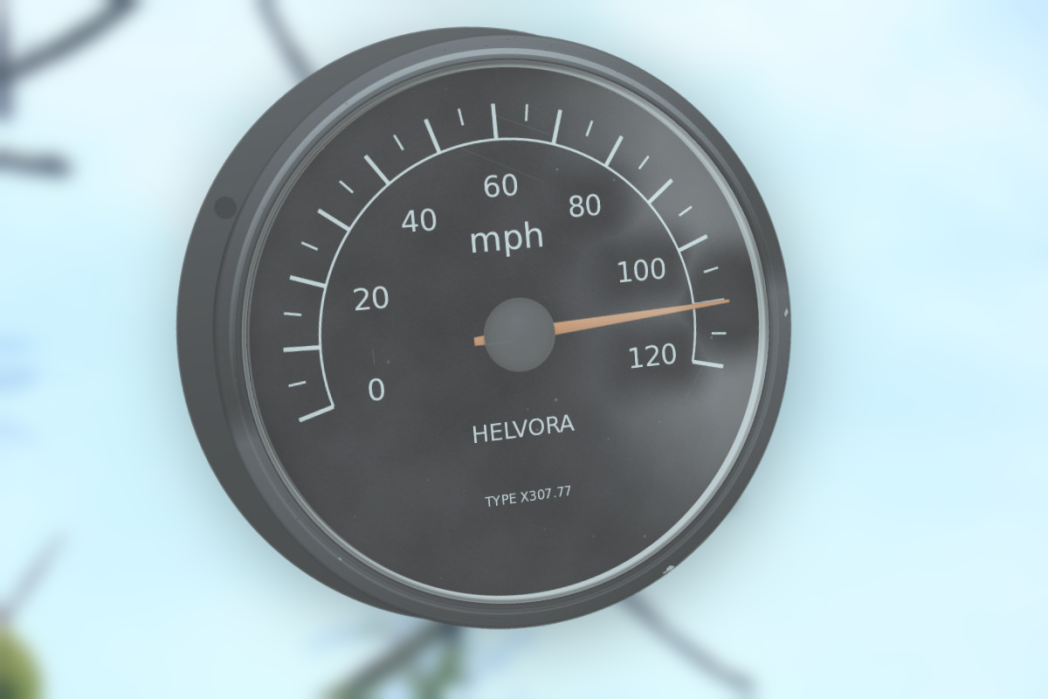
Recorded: 110 mph
